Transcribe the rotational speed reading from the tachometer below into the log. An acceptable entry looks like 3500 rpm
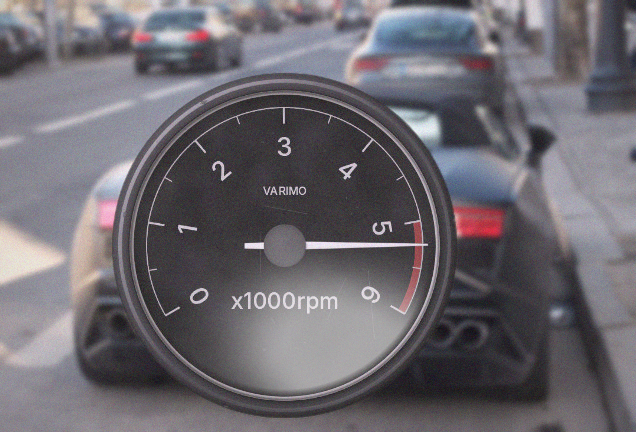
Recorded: 5250 rpm
